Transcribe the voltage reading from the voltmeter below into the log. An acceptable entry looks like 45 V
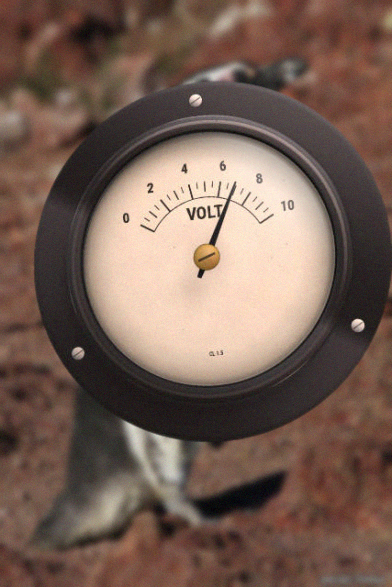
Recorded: 7 V
